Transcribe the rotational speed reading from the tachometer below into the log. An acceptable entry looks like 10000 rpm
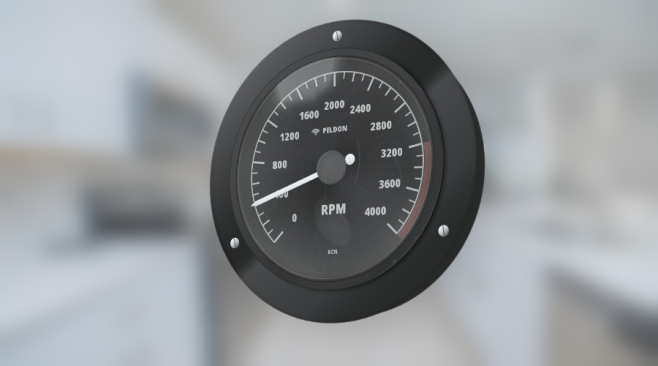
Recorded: 400 rpm
